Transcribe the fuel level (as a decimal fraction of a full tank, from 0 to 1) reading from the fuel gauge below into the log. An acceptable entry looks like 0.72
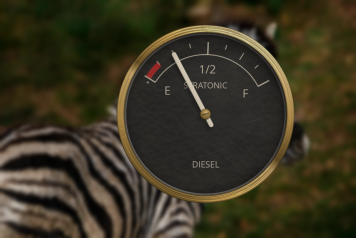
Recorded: 0.25
